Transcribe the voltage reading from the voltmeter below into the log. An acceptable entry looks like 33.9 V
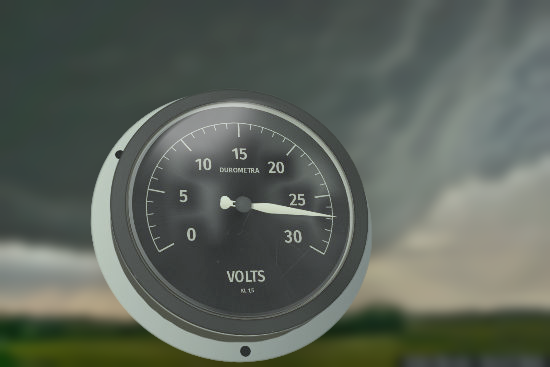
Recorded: 27 V
